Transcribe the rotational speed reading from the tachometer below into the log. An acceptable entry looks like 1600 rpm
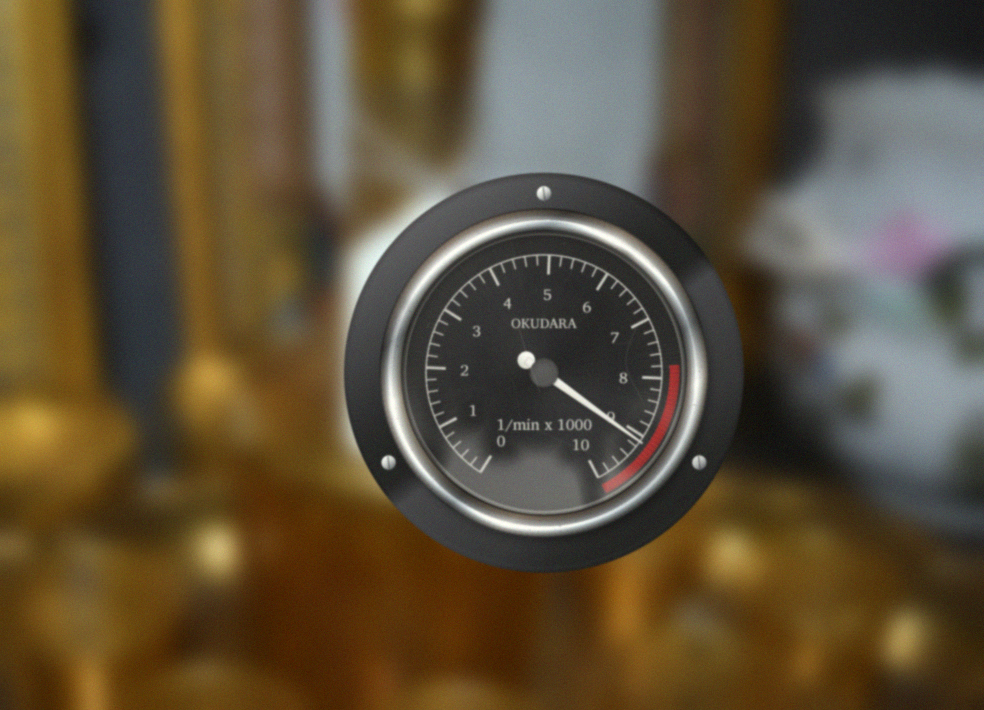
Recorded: 9100 rpm
